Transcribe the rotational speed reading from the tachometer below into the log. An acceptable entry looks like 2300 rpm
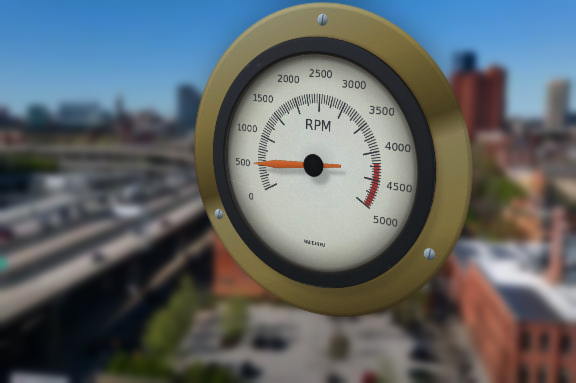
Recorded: 500 rpm
